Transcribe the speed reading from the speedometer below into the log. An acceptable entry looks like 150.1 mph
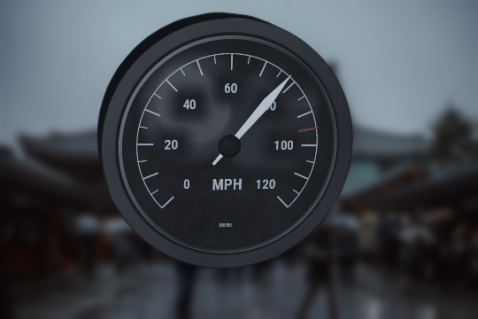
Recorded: 77.5 mph
